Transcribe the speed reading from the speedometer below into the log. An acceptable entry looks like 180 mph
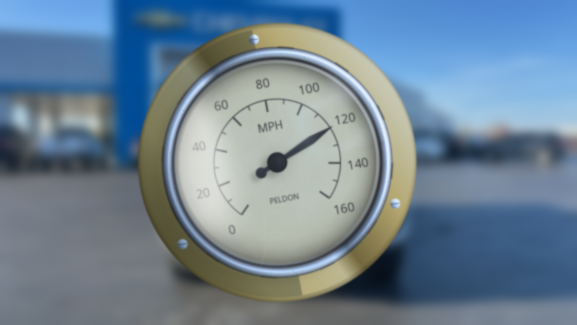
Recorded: 120 mph
